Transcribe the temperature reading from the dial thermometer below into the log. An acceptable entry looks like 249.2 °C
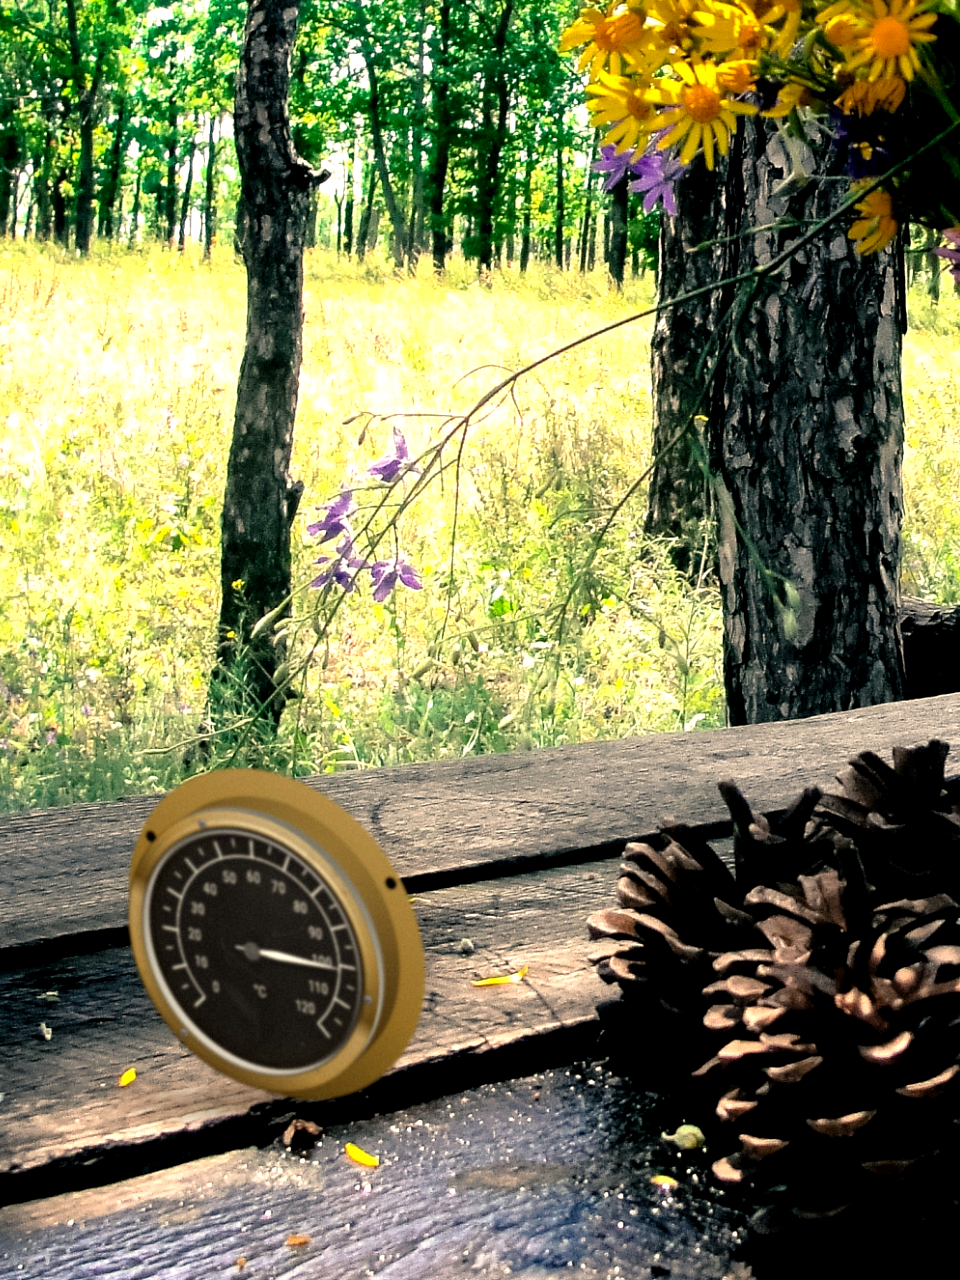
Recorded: 100 °C
